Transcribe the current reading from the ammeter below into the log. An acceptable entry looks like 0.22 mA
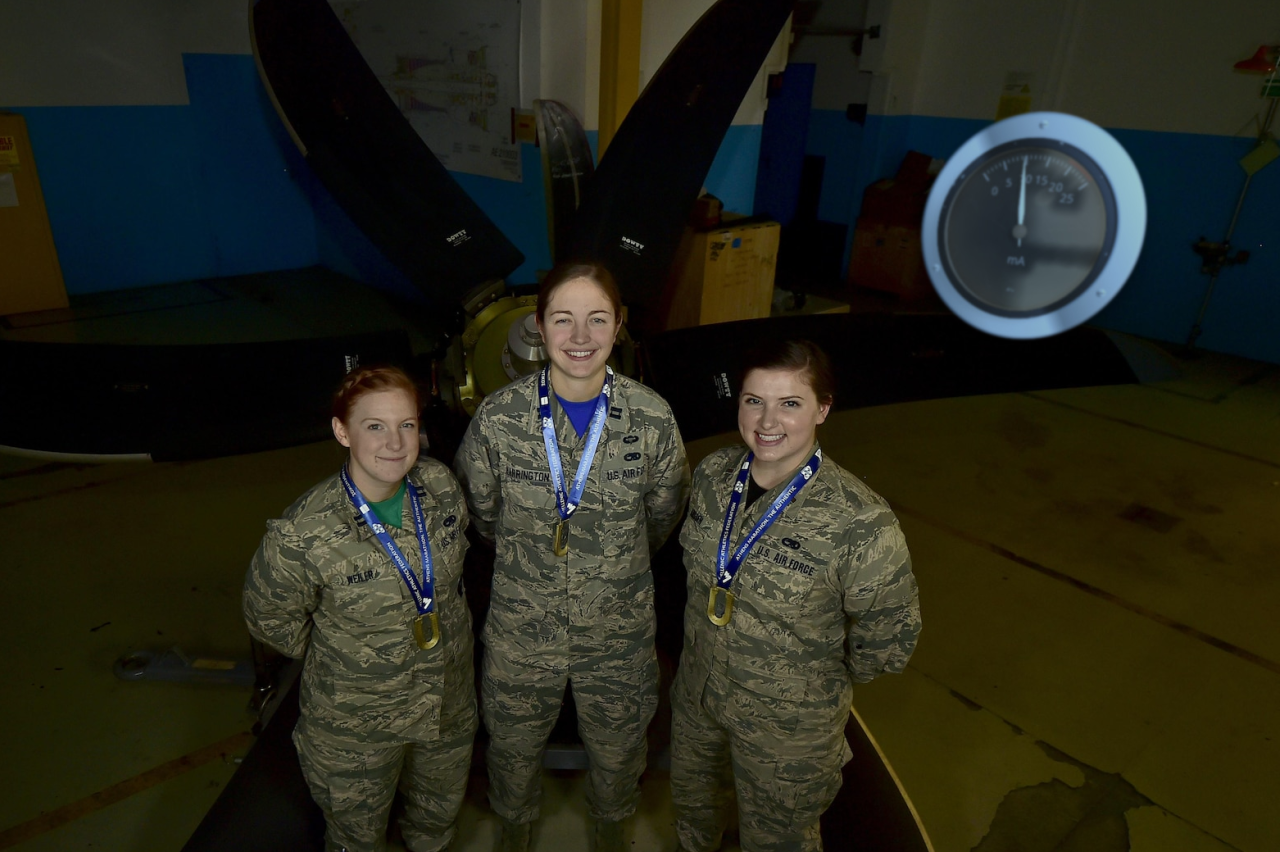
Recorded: 10 mA
